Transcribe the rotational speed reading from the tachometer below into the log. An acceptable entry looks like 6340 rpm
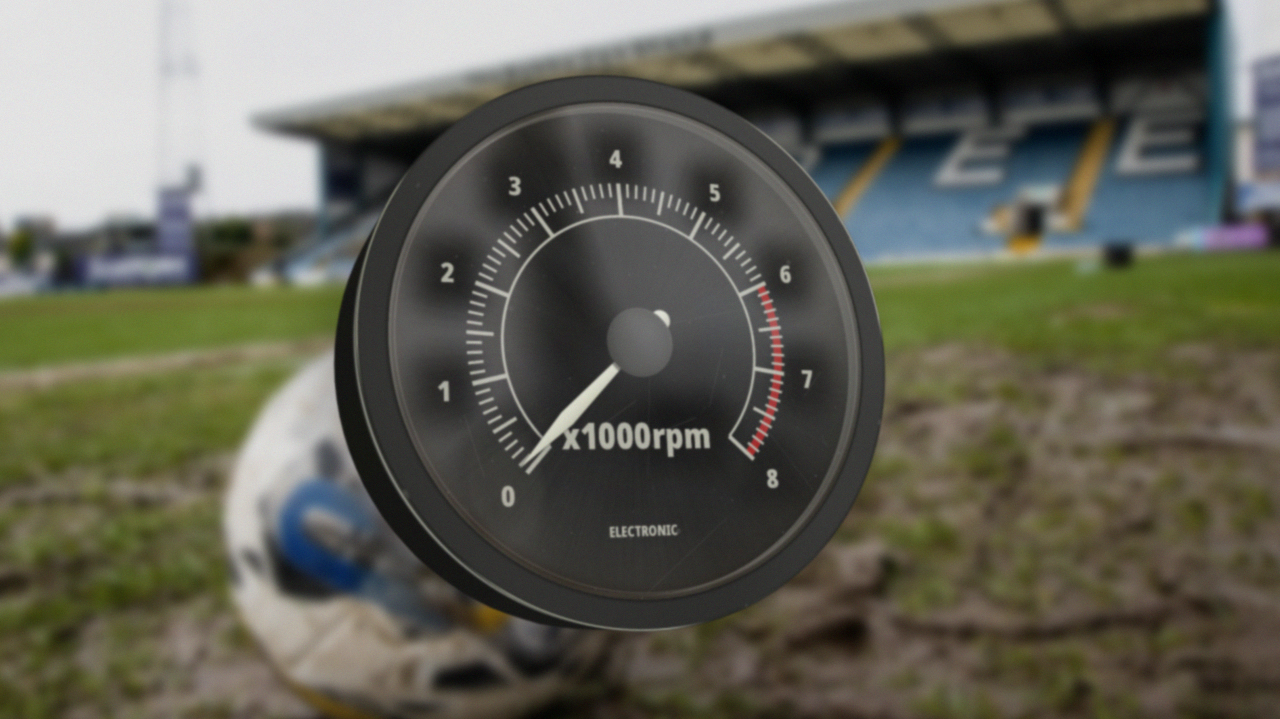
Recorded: 100 rpm
